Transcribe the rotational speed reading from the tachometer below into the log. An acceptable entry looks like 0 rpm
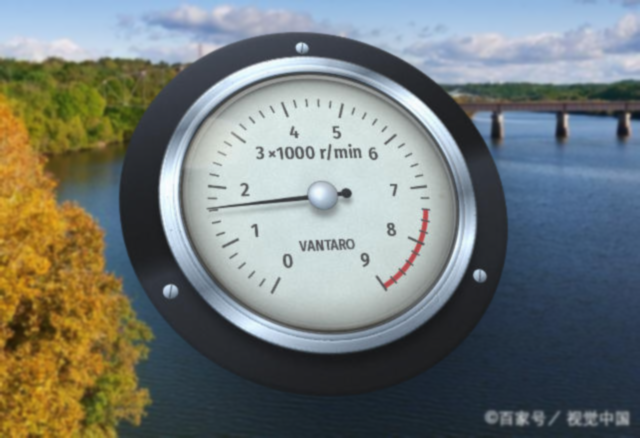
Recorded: 1600 rpm
